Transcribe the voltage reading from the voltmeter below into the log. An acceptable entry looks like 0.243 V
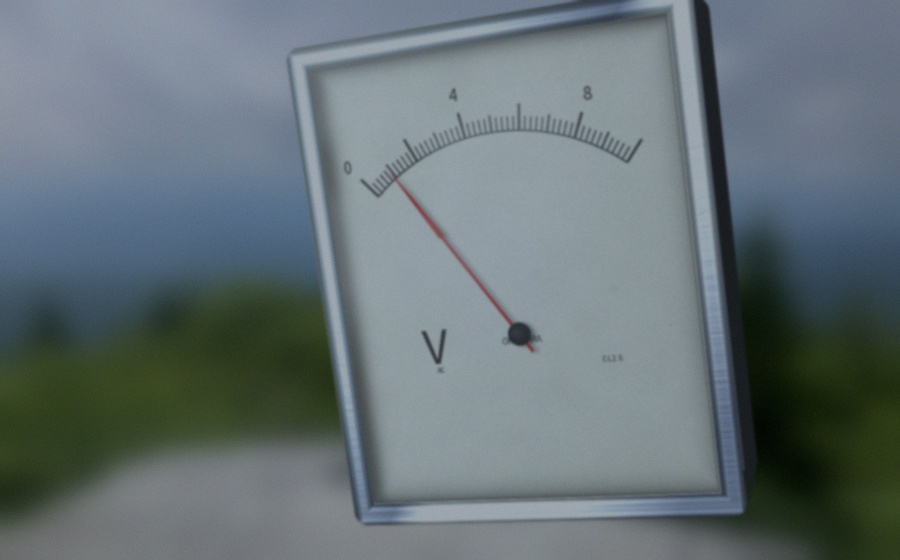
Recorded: 1 V
